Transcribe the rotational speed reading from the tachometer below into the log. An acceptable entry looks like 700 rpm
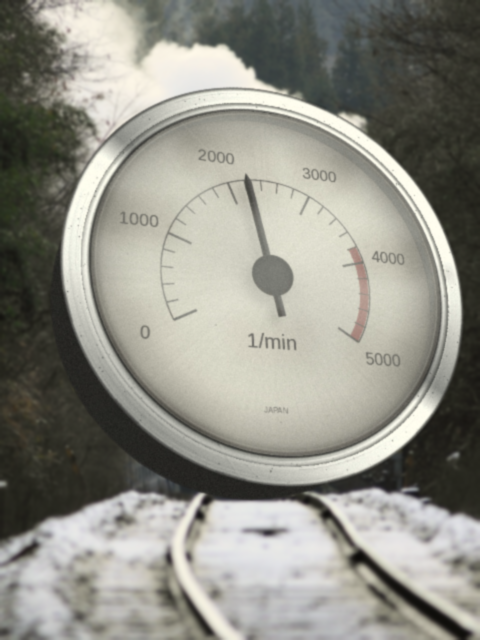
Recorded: 2200 rpm
